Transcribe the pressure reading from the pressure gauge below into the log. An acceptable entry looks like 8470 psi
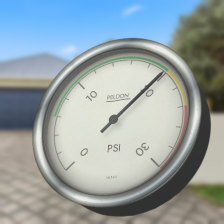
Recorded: 20 psi
